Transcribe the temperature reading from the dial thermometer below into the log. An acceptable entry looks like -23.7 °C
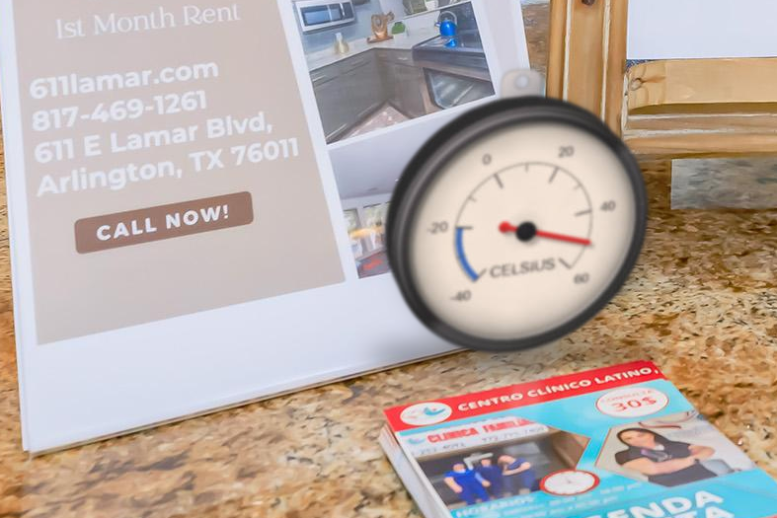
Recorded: 50 °C
